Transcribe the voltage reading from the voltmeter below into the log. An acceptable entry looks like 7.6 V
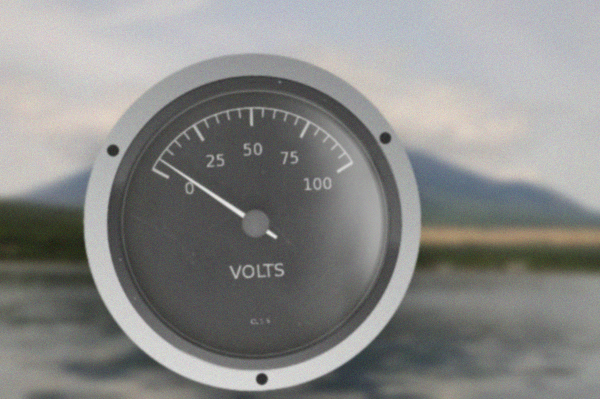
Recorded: 5 V
